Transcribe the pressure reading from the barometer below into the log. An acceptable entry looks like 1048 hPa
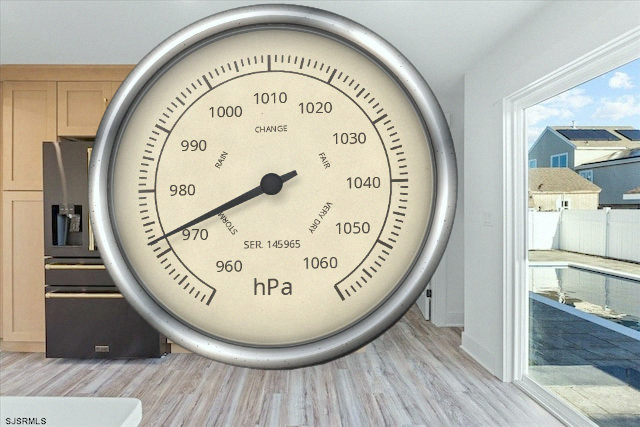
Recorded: 972 hPa
